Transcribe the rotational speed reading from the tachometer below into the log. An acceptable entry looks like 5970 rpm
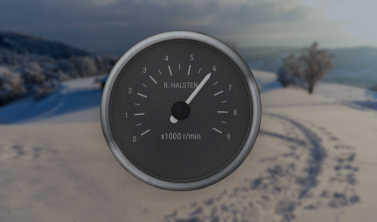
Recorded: 6000 rpm
